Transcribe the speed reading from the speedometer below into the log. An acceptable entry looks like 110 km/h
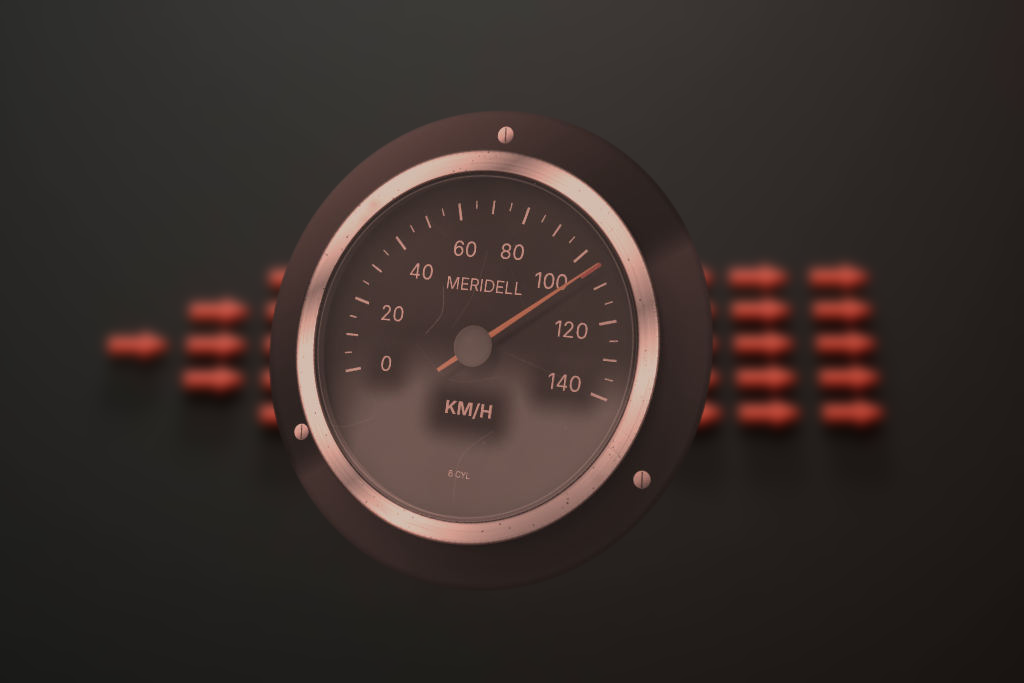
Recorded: 105 km/h
